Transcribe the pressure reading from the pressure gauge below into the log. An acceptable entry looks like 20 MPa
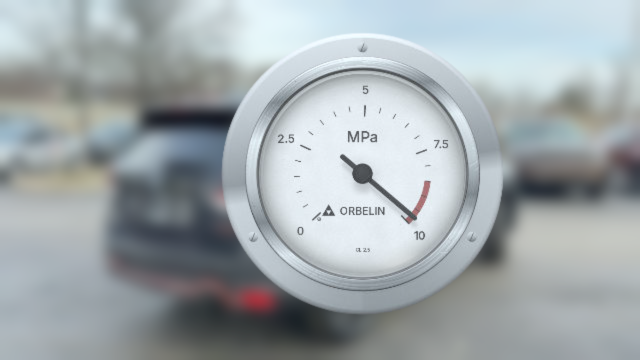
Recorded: 9.75 MPa
